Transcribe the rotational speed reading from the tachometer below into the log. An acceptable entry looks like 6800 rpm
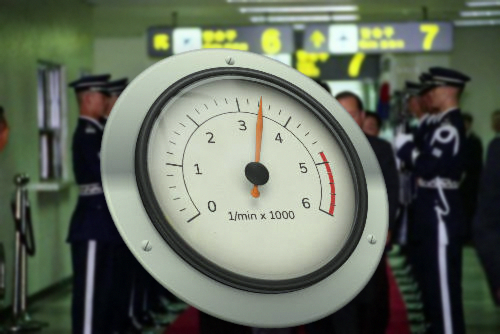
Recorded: 3400 rpm
